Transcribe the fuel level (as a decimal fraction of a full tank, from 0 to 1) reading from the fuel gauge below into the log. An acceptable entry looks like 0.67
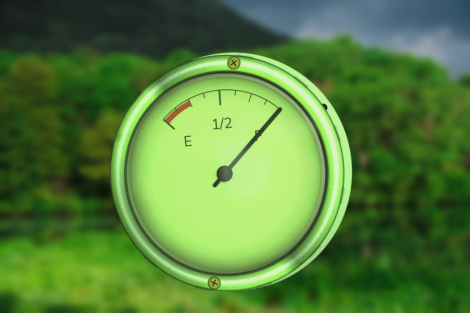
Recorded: 1
